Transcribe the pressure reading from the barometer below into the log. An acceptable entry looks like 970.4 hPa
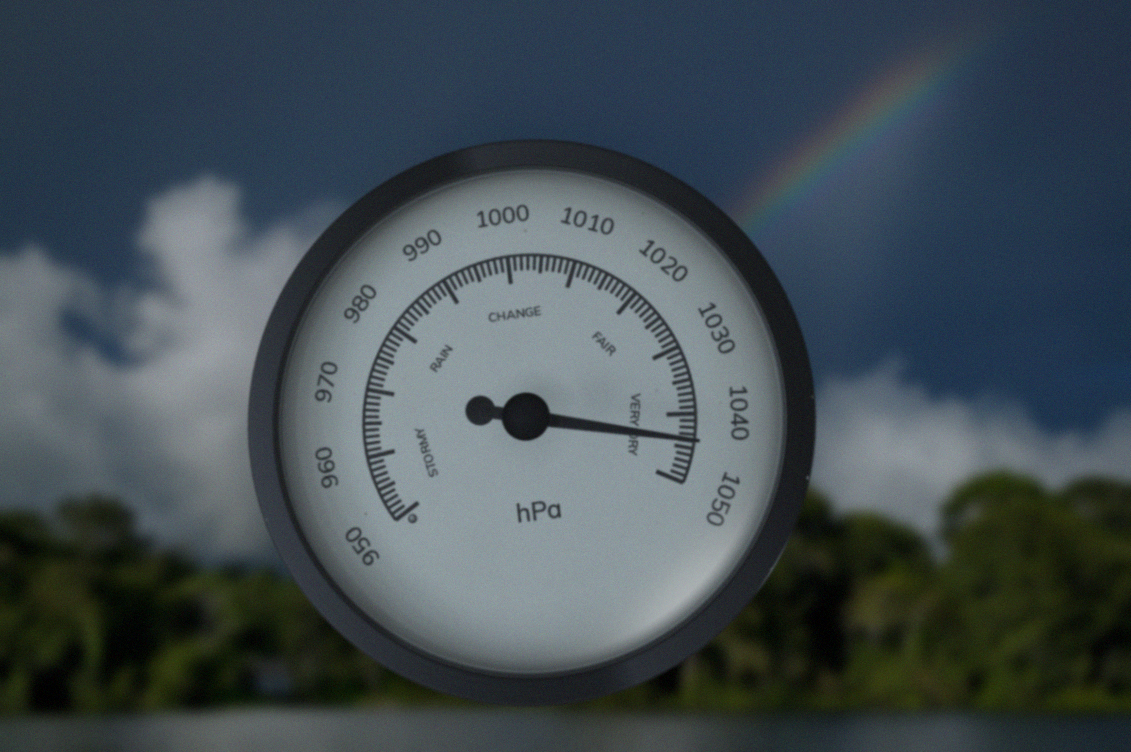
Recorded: 1044 hPa
